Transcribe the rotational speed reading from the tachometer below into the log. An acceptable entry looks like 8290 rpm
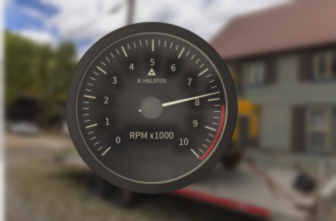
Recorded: 7800 rpm
